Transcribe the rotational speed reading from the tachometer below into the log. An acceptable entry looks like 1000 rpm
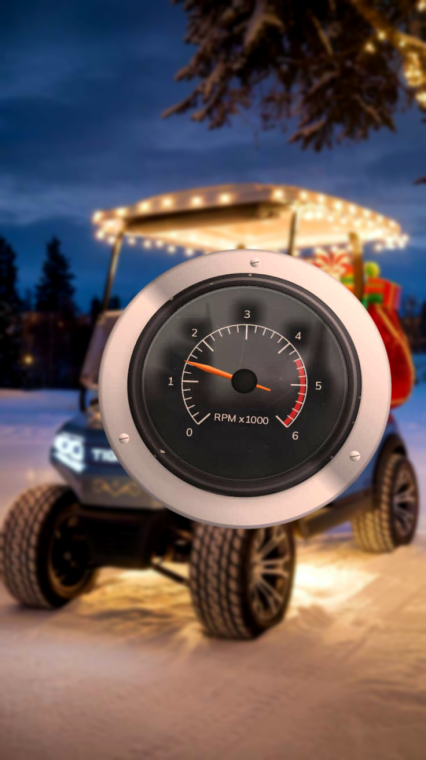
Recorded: 1400 rpm
